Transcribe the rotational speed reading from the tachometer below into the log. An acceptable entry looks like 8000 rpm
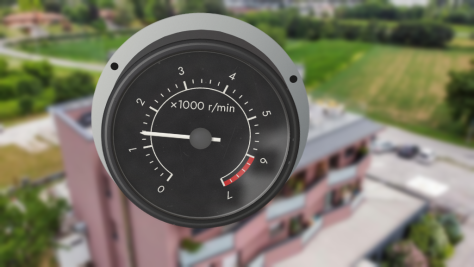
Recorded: 1400 rpm
